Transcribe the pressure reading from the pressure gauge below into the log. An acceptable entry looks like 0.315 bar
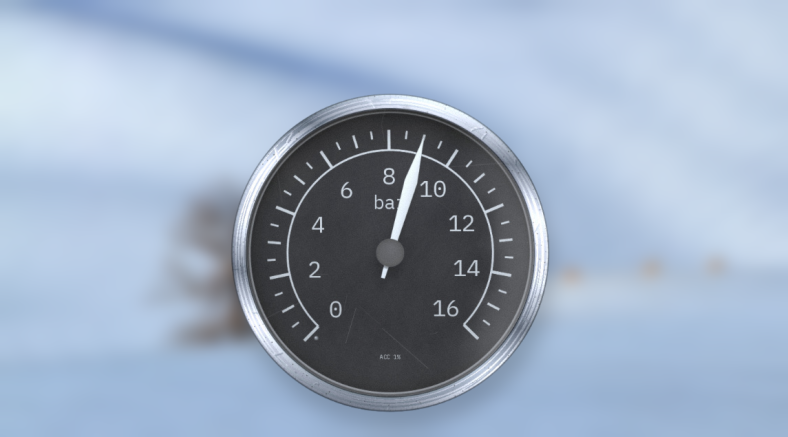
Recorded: 9 bar
